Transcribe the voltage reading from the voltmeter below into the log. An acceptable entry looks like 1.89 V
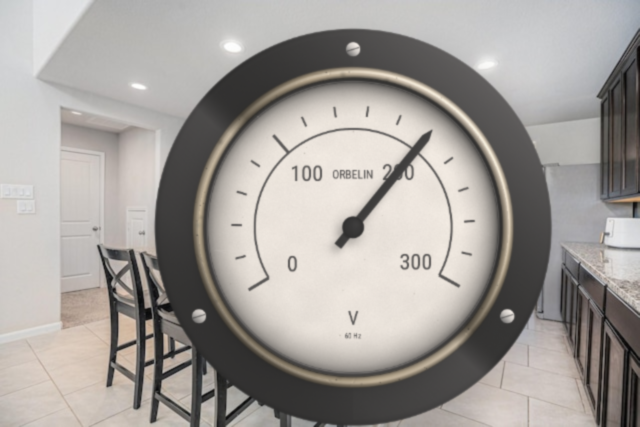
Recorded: 200 V
